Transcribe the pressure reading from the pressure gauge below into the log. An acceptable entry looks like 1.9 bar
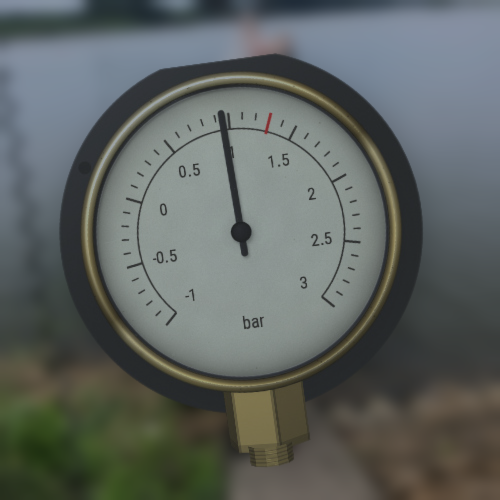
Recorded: 0.95 bar
